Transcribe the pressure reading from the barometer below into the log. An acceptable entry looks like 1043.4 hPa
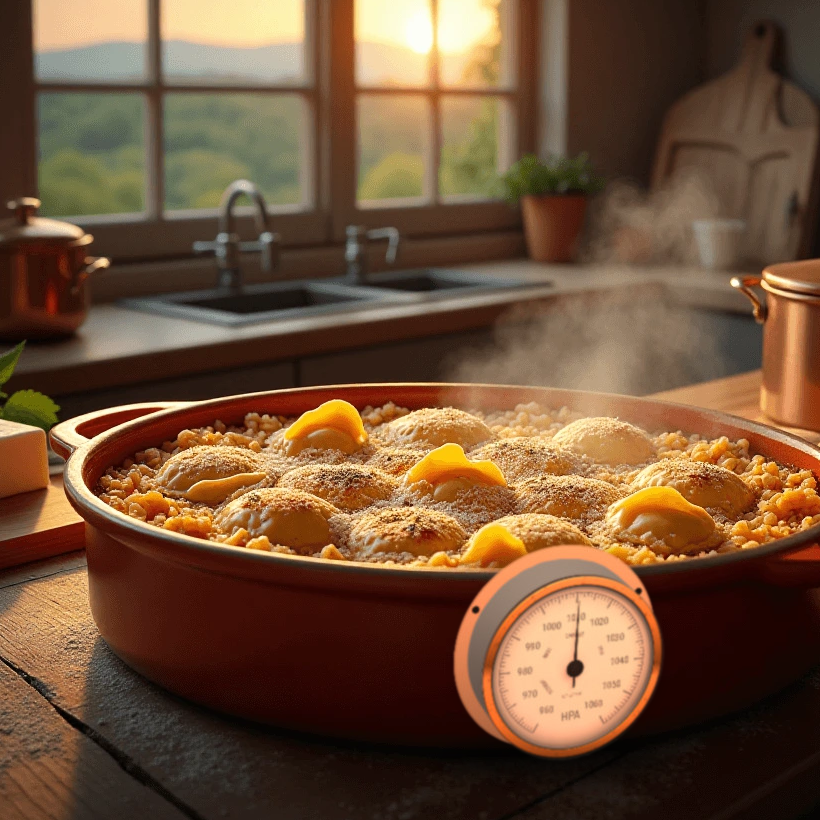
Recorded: 1010 hPa
